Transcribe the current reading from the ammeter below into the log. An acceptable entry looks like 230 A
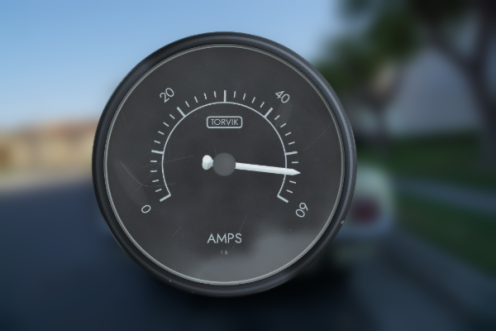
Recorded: 54 A
